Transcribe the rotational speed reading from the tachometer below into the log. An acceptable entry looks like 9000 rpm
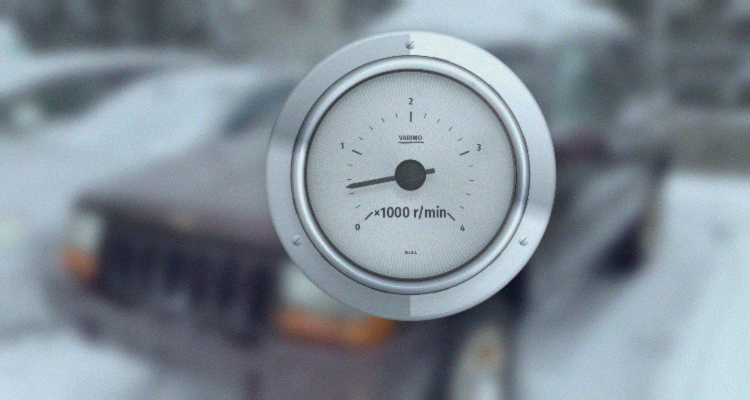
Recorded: 500 rpm
